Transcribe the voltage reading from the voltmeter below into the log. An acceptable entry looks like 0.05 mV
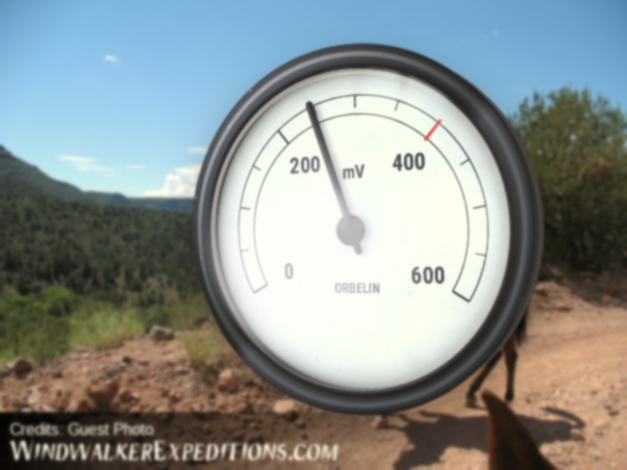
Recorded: 250 mV
